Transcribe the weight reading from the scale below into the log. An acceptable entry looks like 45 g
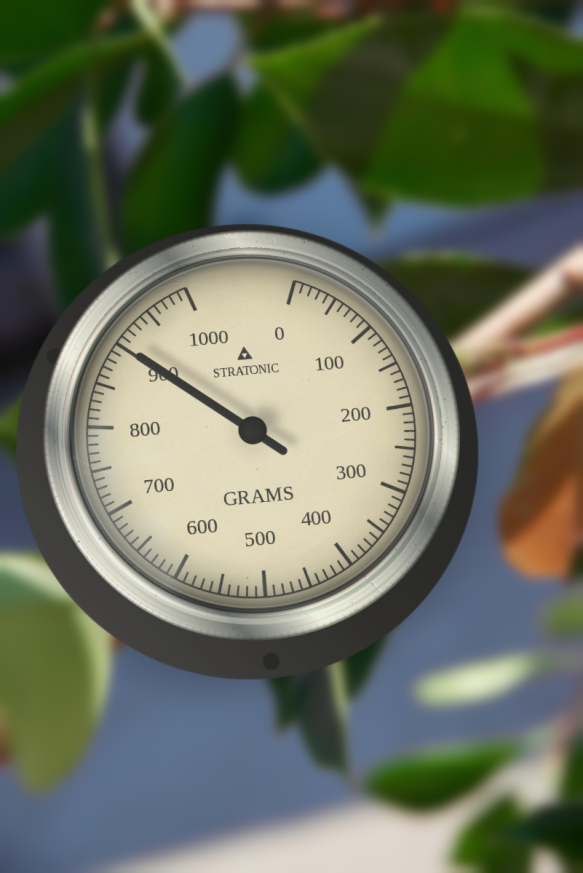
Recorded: 900 g
